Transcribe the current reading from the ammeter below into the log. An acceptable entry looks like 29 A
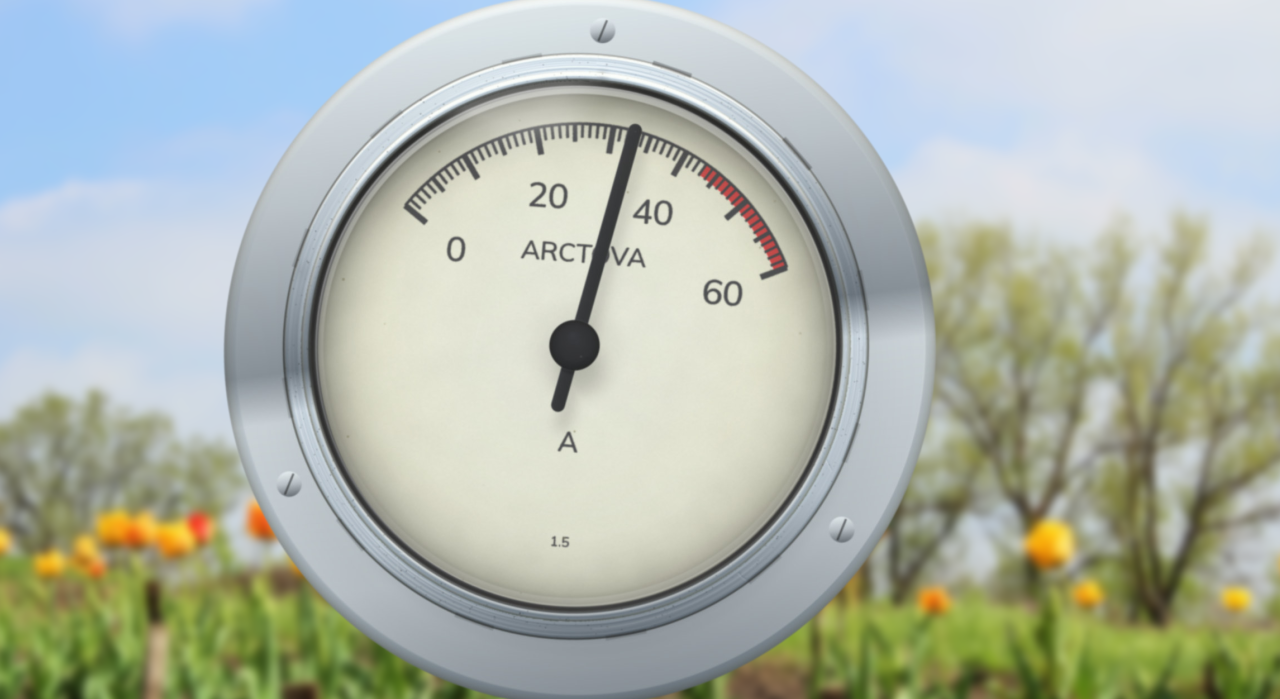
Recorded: 33 A
